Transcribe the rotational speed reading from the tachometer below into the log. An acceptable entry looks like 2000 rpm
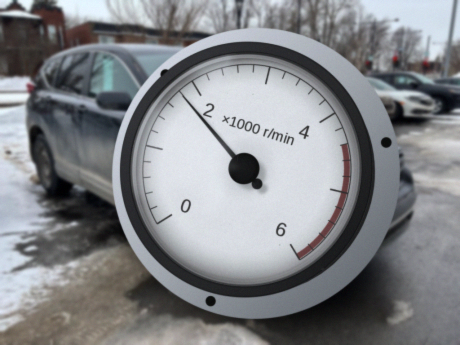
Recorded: 1800 rpm
